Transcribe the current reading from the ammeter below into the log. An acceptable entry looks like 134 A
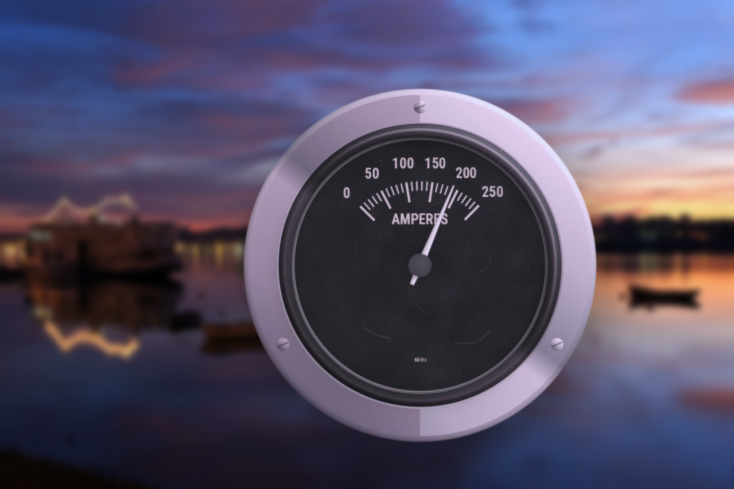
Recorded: 190 A
